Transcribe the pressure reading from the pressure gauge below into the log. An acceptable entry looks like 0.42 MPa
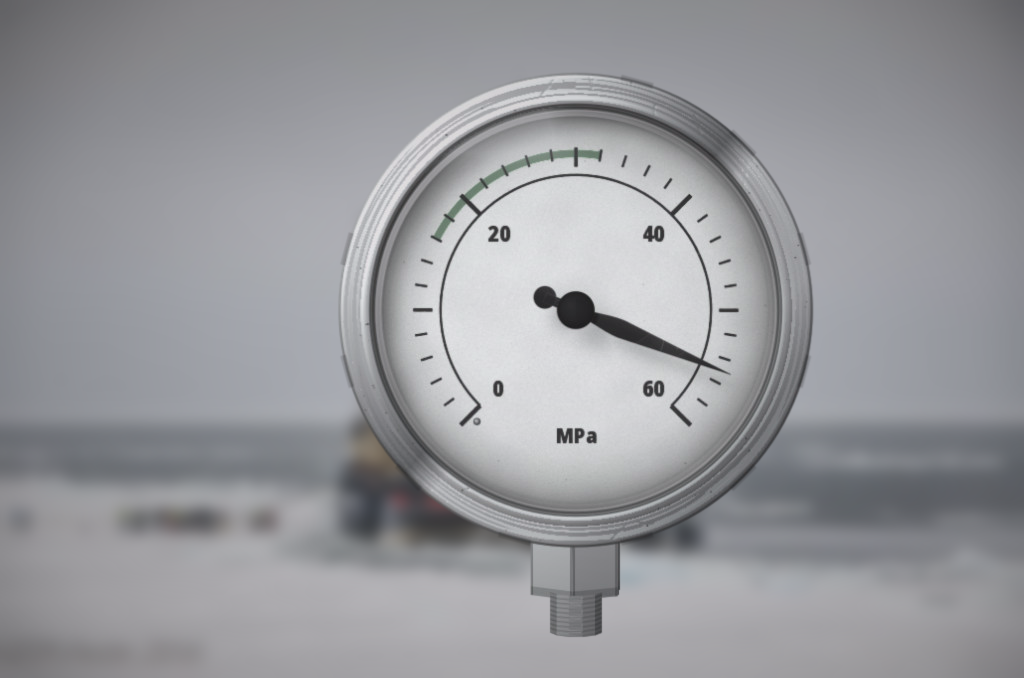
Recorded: 55 MPa
